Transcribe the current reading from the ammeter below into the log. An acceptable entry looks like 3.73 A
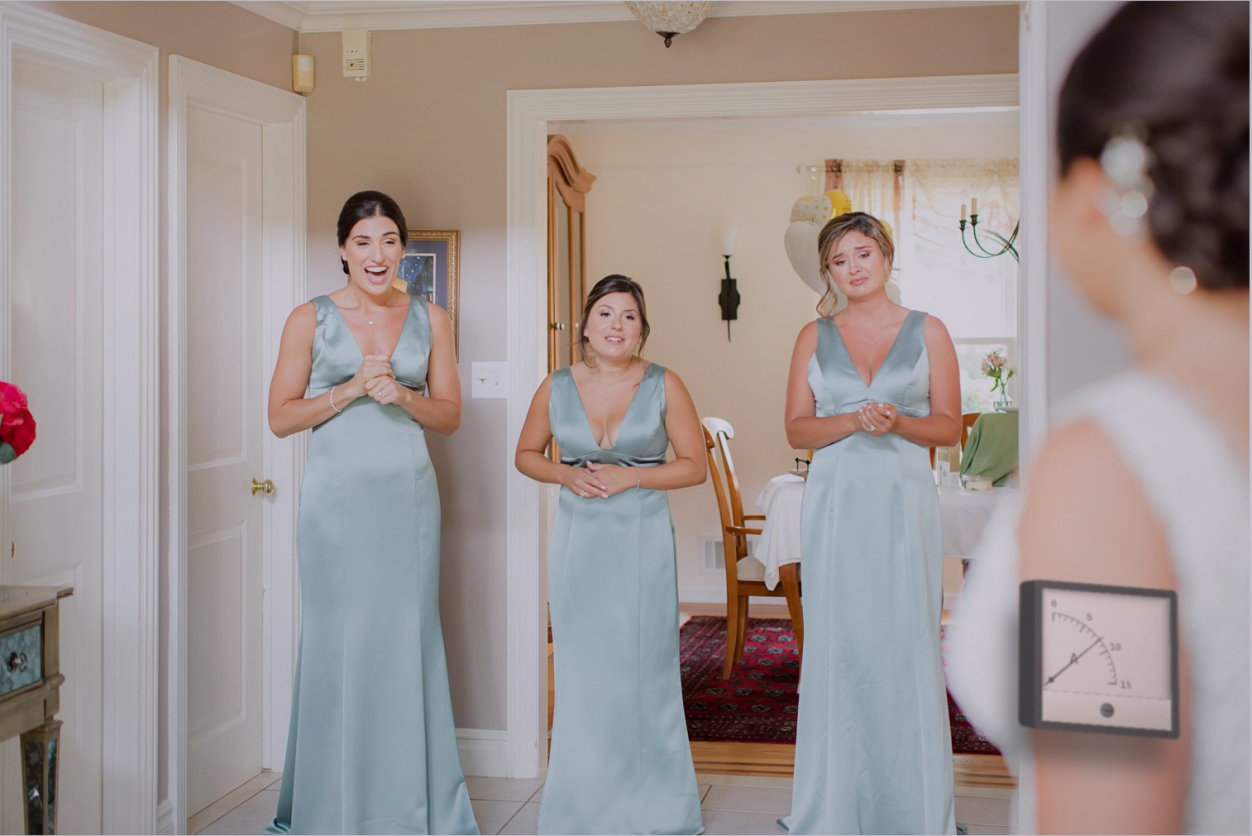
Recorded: 8 A
